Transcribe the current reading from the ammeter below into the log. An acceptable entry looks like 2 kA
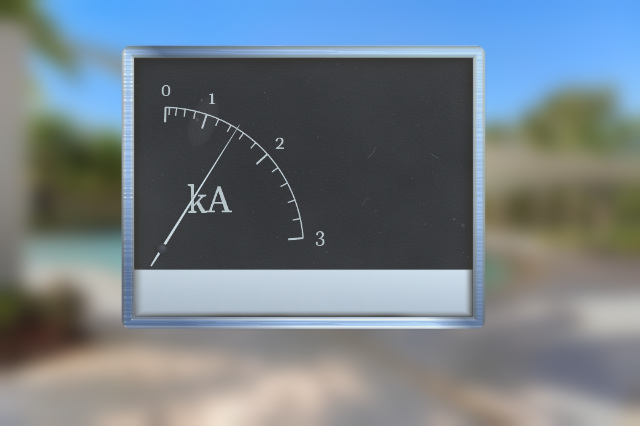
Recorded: 1.5 kA
